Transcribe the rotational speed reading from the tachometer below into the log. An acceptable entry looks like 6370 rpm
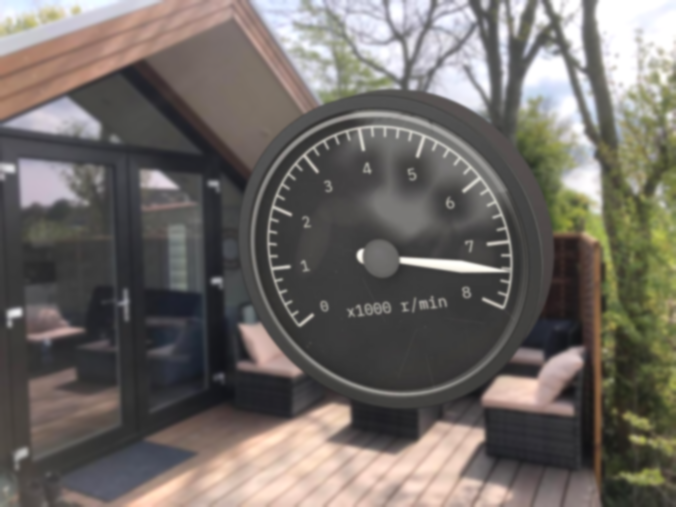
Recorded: 7400 rpm
